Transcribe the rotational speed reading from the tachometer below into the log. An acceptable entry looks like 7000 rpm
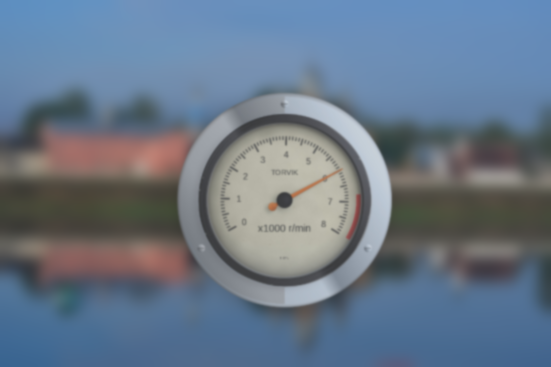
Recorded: 6000 rpm
